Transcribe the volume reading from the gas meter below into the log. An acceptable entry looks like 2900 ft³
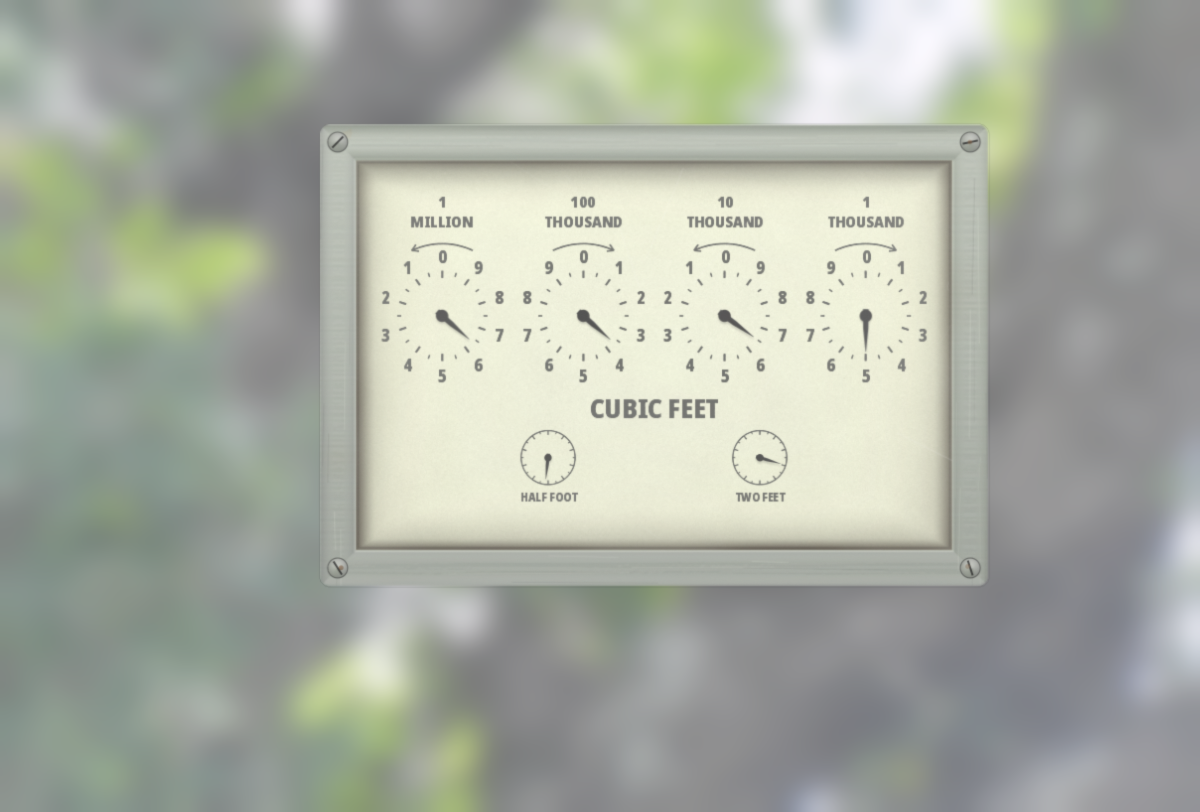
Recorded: 636500 ft³
